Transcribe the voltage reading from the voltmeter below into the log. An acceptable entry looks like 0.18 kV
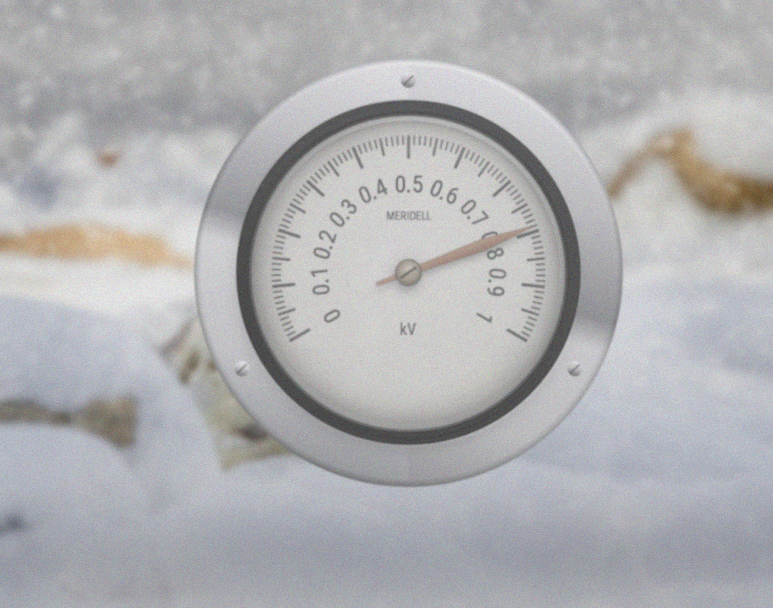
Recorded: 0.79 kV
